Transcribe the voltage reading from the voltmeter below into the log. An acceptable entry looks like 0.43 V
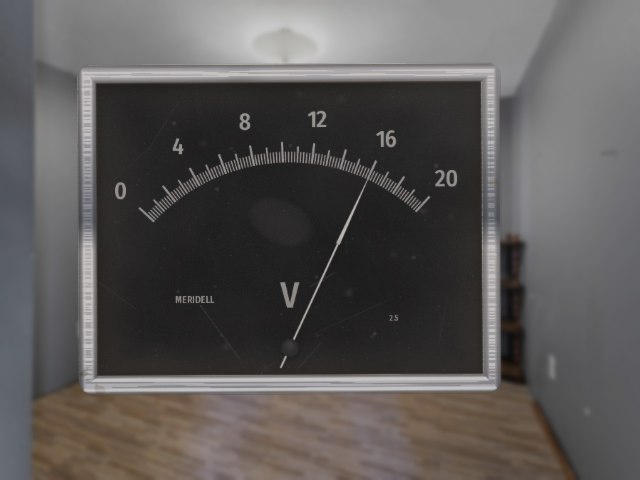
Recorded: 16 V
